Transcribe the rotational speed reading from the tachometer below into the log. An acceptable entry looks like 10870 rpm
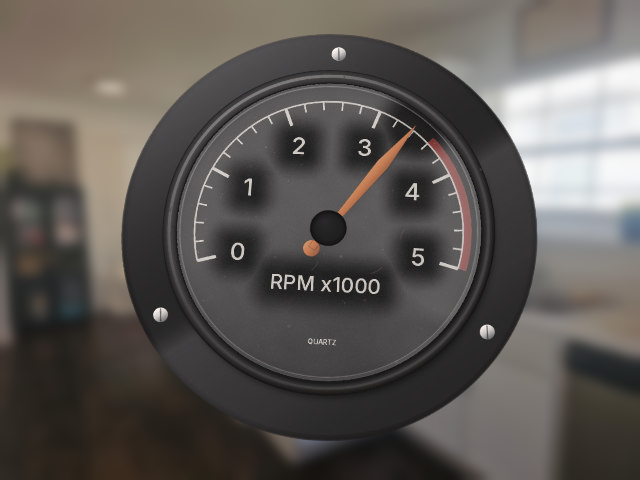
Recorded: 3400 rpm
